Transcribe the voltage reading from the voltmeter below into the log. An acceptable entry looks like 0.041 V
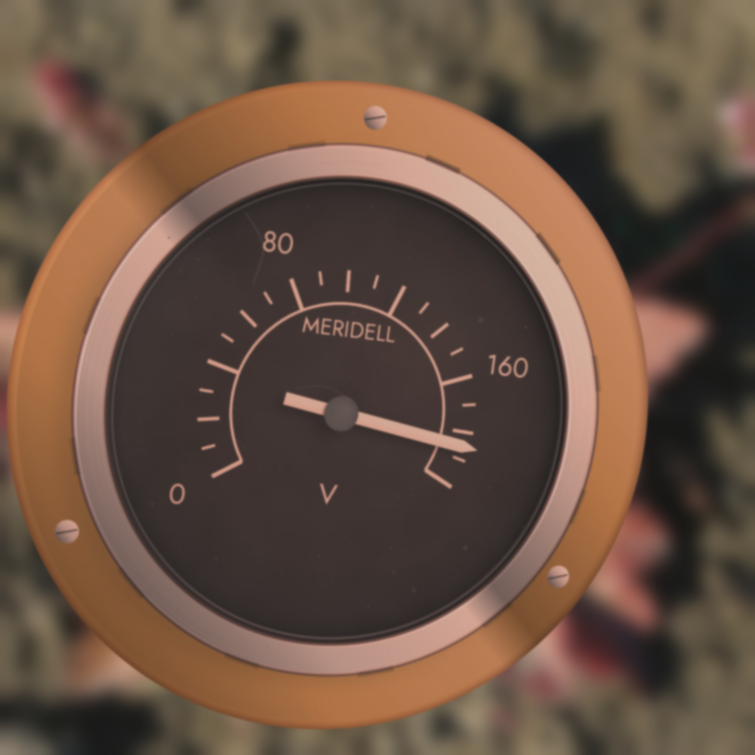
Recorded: 185 V
